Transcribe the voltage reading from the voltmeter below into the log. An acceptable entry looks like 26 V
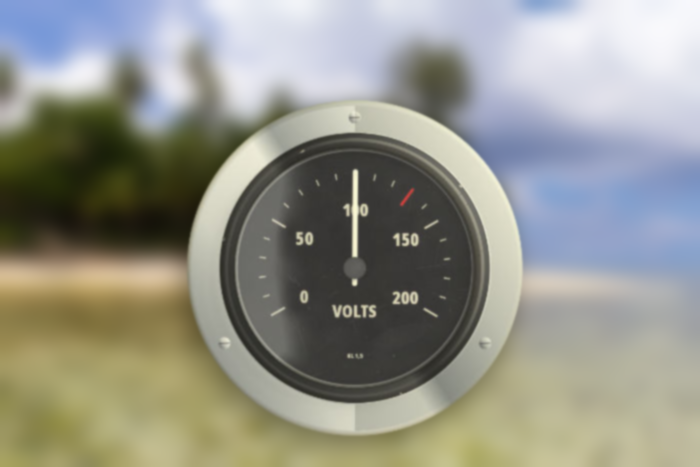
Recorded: 100 V
